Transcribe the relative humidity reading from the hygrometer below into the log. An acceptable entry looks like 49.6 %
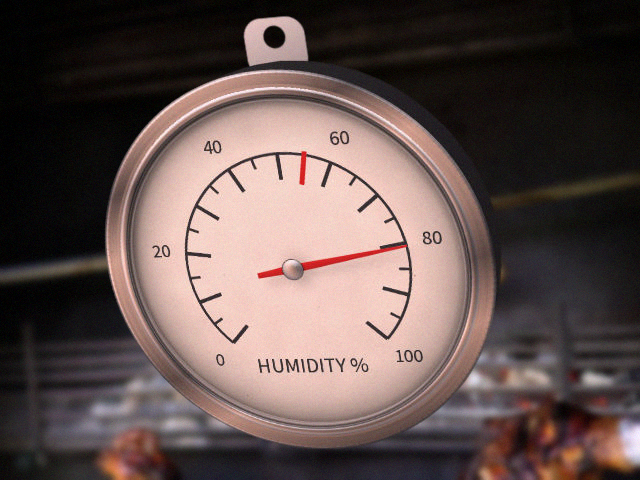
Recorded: 80 %
